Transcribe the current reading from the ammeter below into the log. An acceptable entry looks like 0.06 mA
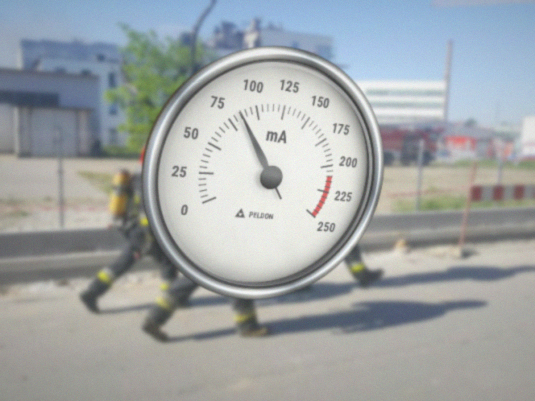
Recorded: 85 mA
